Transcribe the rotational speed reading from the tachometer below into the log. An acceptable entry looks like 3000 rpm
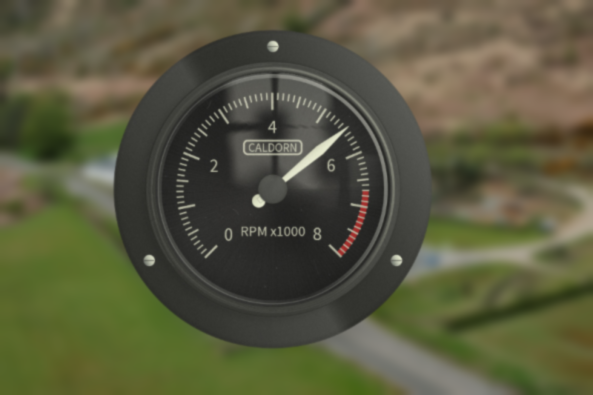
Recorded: 5500 rpm
